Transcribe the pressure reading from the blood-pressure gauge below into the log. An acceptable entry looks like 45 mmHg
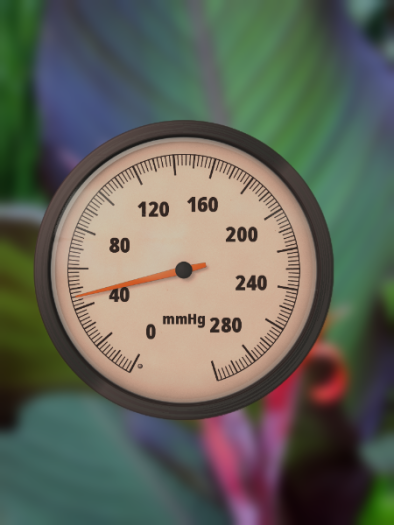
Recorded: 46 mmHg
